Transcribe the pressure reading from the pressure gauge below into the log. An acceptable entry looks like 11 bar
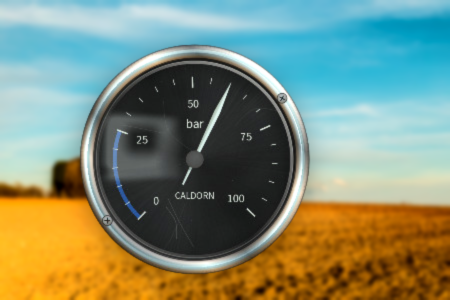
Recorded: 60 bar
